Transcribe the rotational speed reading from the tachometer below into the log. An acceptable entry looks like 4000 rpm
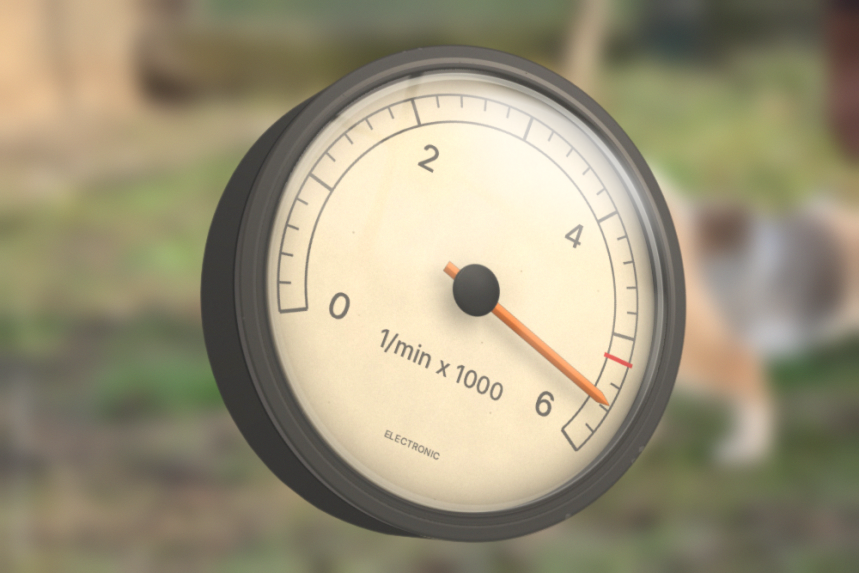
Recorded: 5600 rpm
